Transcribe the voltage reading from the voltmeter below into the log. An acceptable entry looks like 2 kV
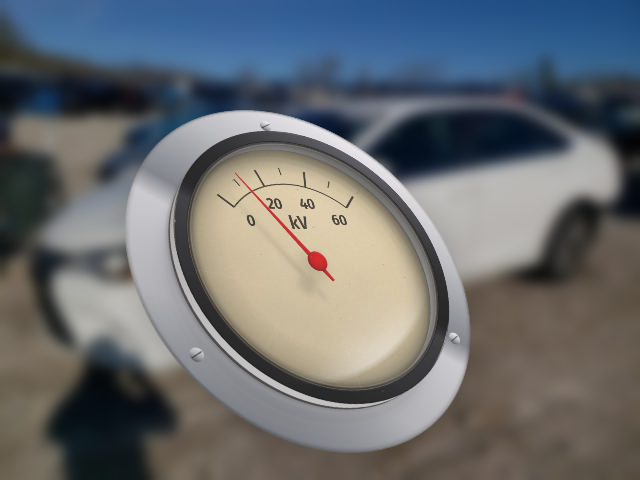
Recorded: 10 kV
